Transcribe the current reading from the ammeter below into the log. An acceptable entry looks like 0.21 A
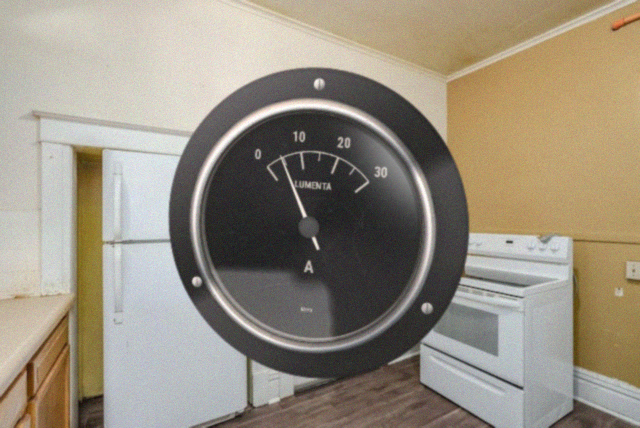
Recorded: 5 A
